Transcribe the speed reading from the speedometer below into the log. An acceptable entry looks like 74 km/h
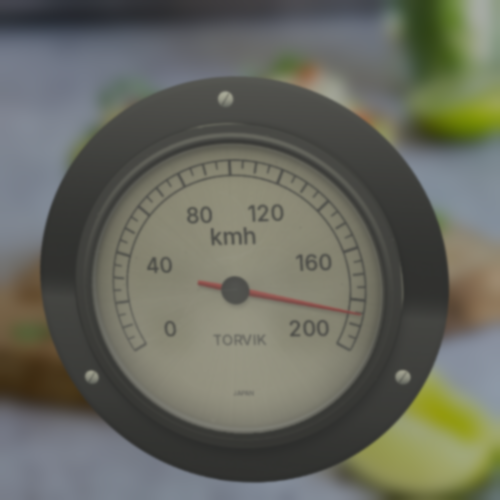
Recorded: 185 km/h
